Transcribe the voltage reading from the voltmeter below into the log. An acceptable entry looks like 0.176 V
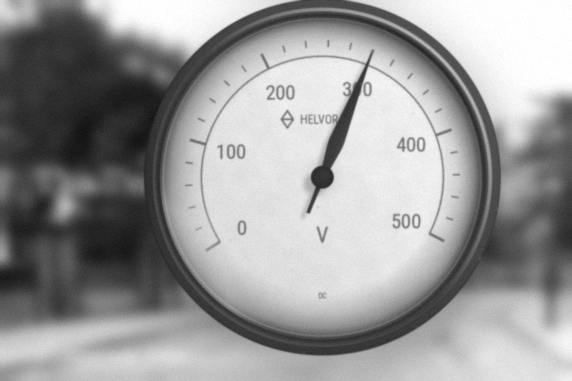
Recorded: 300 V
